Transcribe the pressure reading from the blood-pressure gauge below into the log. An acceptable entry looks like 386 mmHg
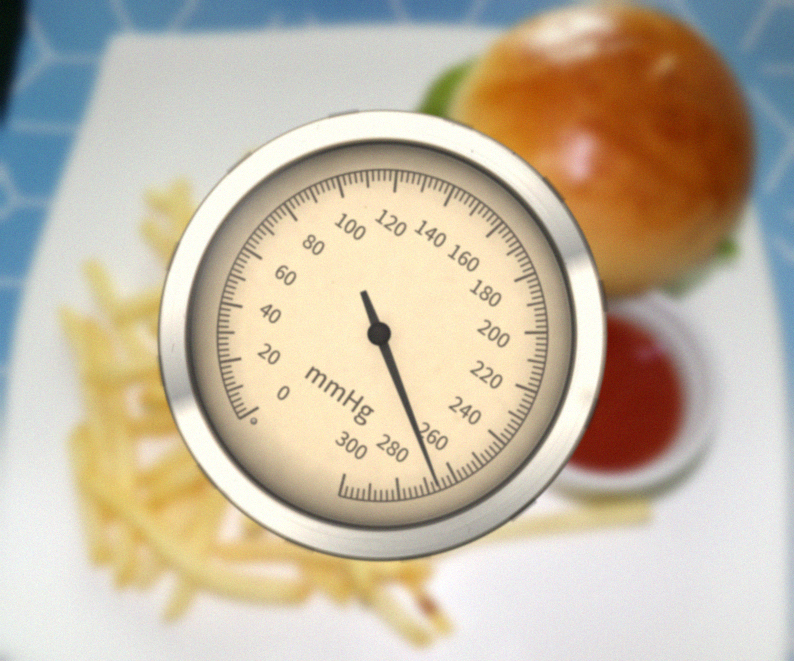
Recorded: 266 mmHg
